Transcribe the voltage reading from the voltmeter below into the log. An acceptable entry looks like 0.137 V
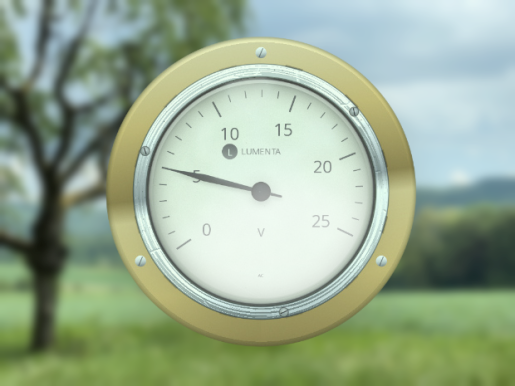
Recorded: 5 V
